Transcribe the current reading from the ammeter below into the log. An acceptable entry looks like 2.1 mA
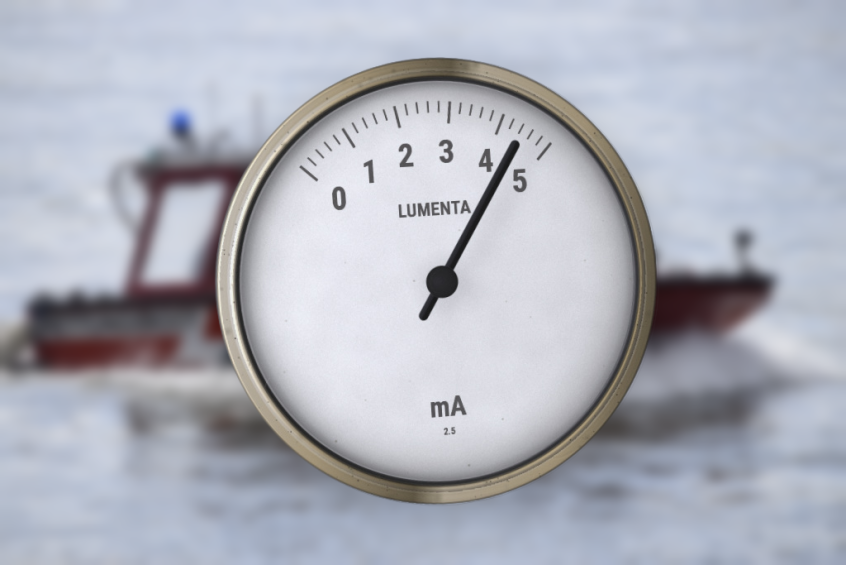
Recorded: 4.4 mA
